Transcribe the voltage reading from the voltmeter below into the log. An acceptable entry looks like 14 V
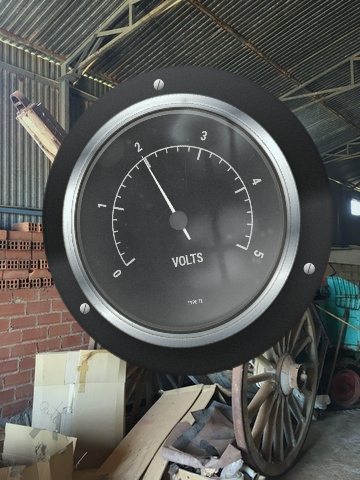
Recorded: 2 V
